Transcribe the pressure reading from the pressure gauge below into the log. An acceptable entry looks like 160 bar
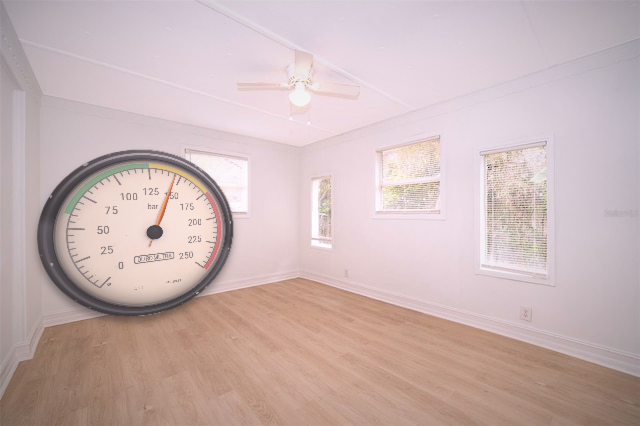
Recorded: 145 bar
